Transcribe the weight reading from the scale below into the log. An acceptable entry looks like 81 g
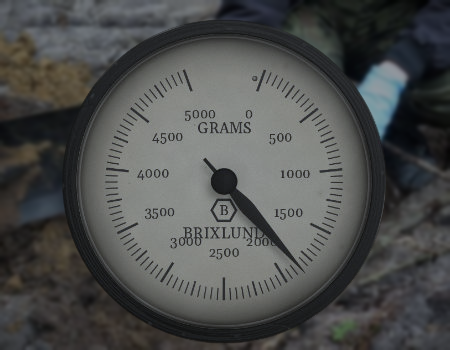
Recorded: 1850 g
